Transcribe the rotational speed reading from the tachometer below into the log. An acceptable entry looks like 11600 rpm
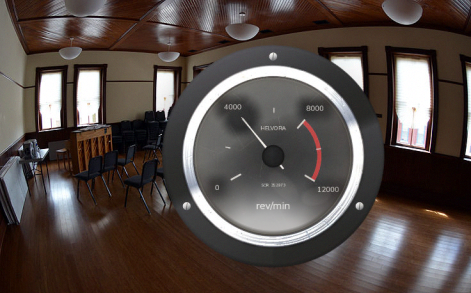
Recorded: 4000 rpm
